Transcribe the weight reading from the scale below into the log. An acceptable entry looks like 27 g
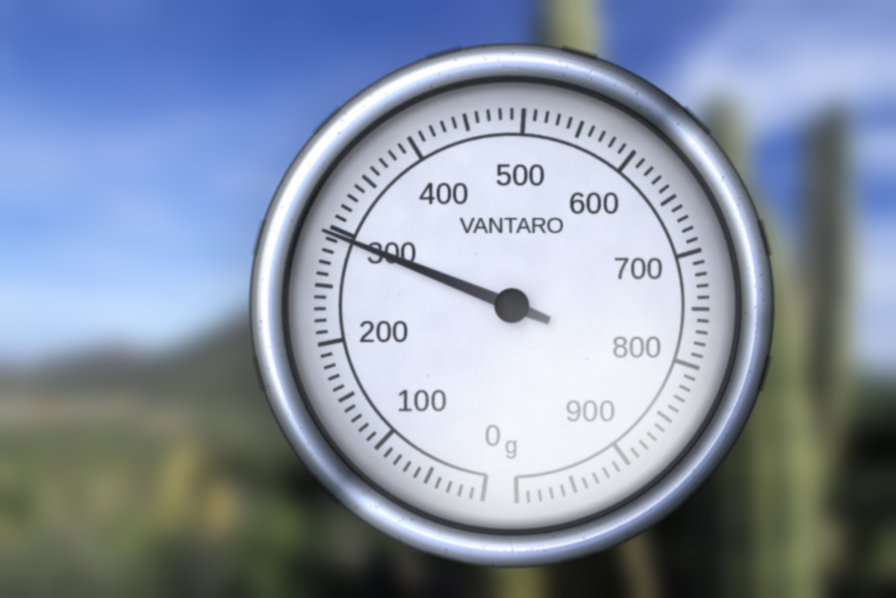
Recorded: 295 g
